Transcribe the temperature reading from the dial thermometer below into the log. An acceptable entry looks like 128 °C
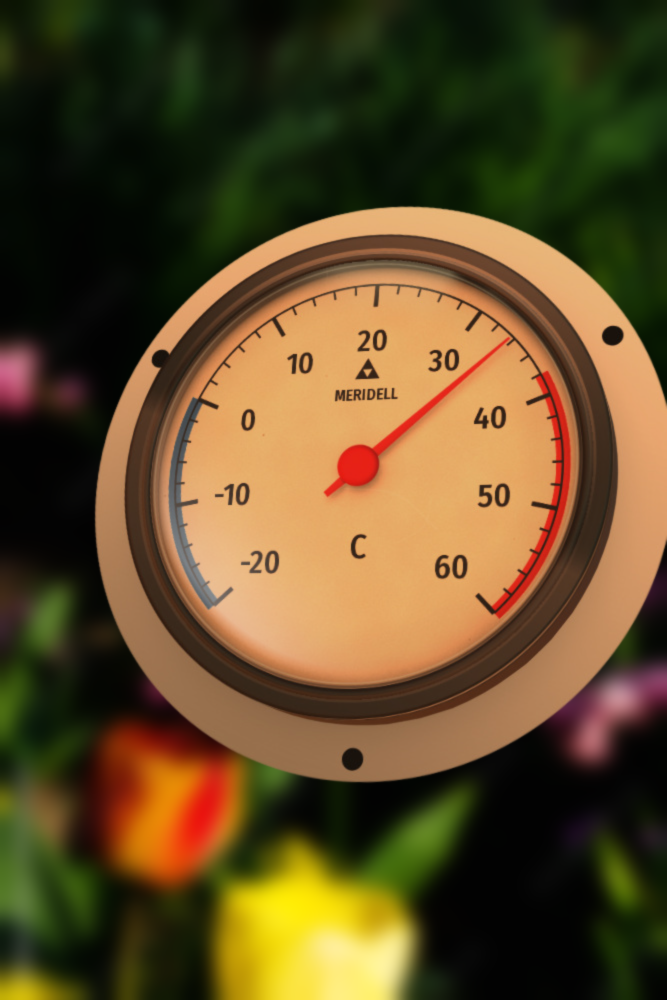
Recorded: 34 °C
